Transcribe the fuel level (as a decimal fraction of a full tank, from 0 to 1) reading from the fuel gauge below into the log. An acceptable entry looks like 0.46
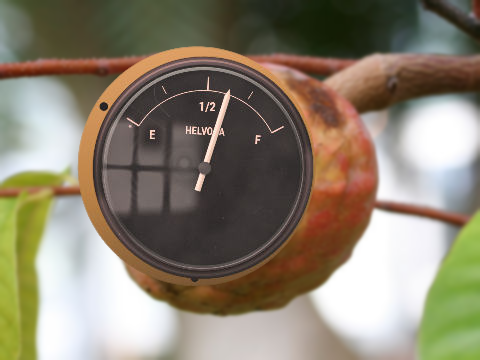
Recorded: 0.625
